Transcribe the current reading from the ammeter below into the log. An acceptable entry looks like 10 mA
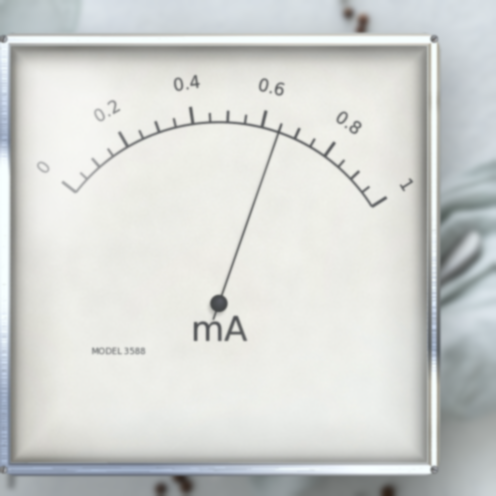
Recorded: 0.65 mA
